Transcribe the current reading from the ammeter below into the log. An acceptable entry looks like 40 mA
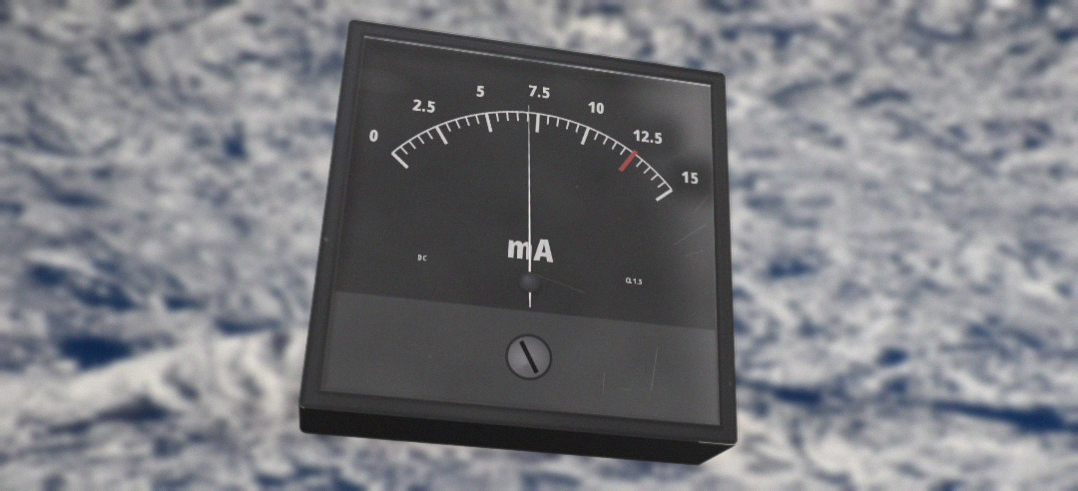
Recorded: 7 mA
